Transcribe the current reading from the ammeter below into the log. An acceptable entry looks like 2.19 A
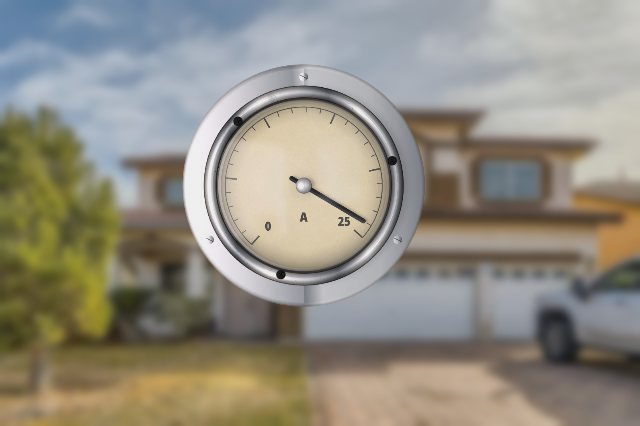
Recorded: 24 A
